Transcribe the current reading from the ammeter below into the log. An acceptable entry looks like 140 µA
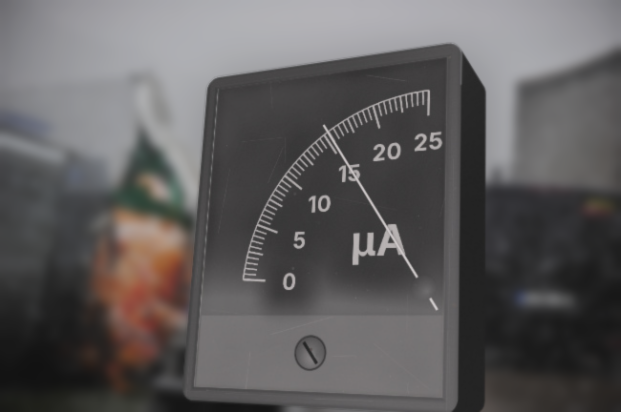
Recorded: 15.5 µA
